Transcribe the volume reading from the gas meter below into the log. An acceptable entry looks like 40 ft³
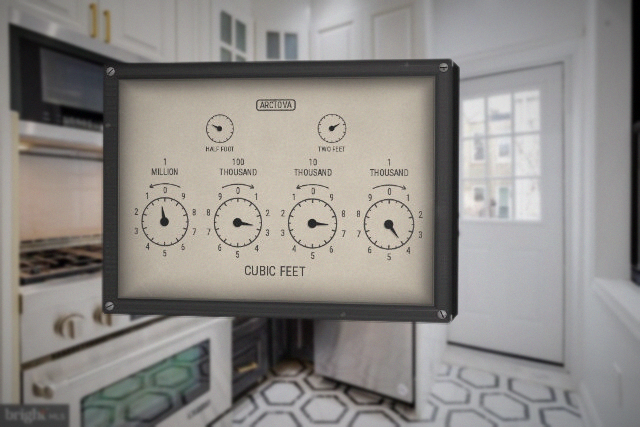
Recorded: 27400 ft³
